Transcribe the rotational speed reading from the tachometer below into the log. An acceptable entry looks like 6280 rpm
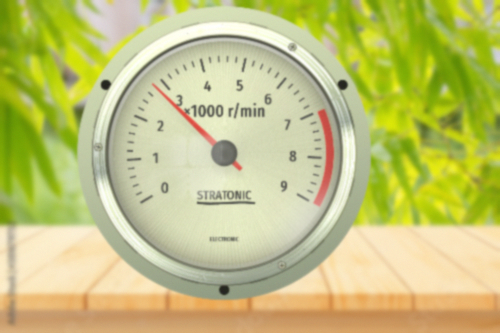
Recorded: 2800 rpm
